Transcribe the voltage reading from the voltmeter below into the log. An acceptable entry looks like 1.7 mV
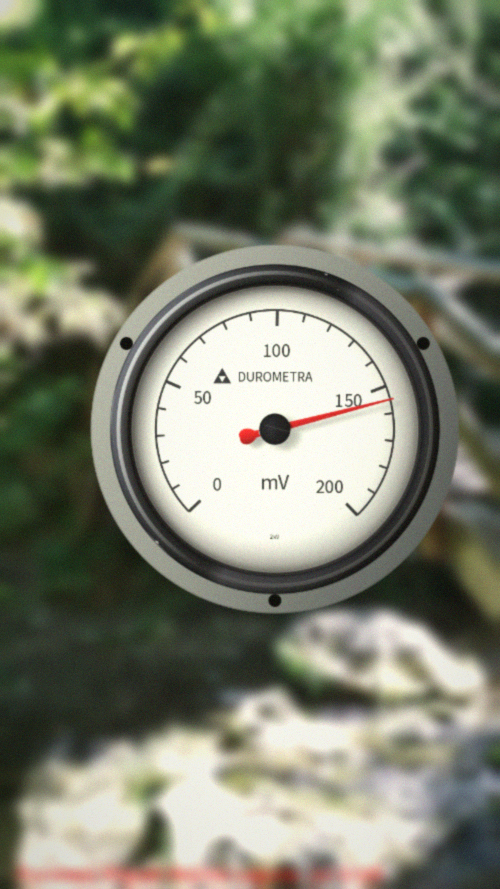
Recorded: 155 mV
